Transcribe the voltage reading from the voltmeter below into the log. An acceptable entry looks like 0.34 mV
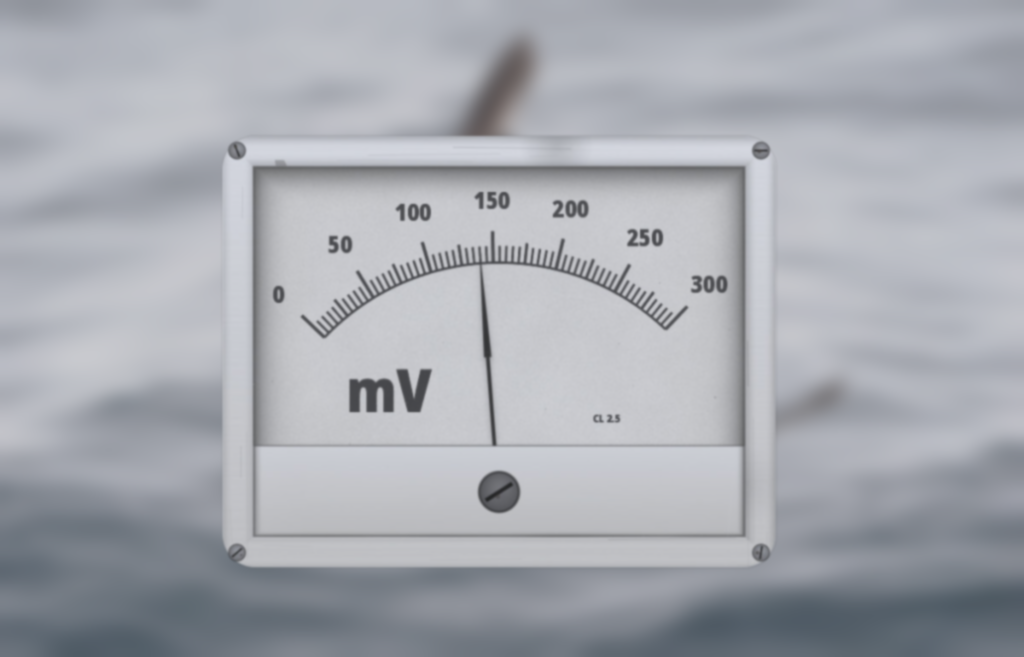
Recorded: 140 mV
